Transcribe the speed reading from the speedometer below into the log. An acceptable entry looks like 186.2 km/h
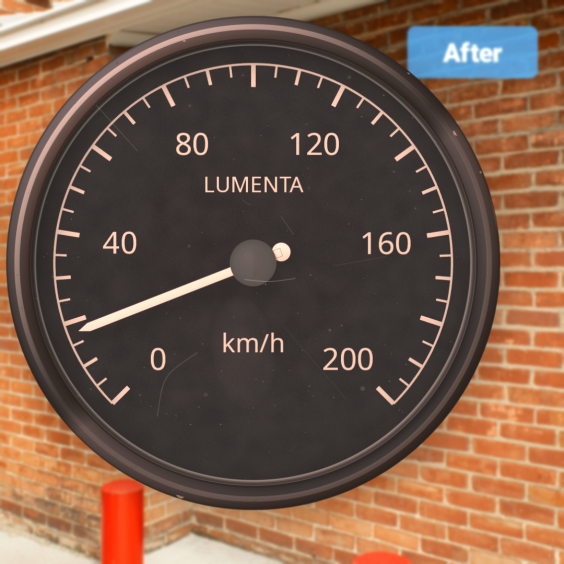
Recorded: 17.5 km/h
